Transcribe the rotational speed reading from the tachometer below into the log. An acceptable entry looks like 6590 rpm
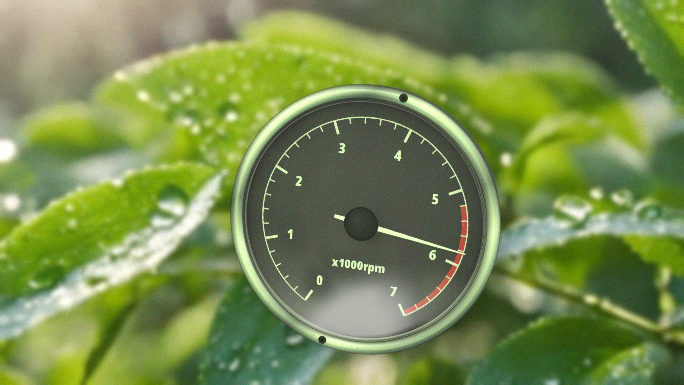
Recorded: 5800 rpm
